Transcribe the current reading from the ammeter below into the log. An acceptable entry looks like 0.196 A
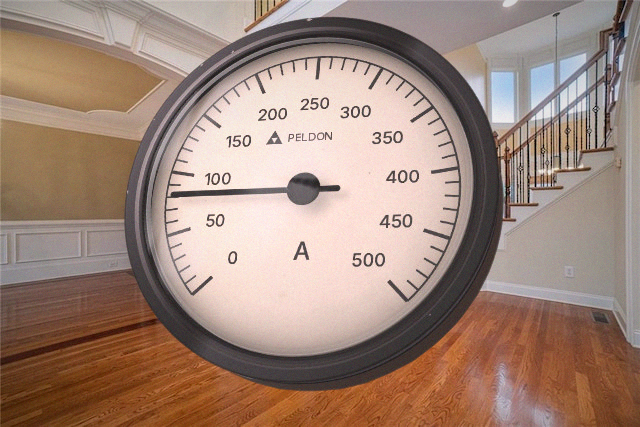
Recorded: 80 A
